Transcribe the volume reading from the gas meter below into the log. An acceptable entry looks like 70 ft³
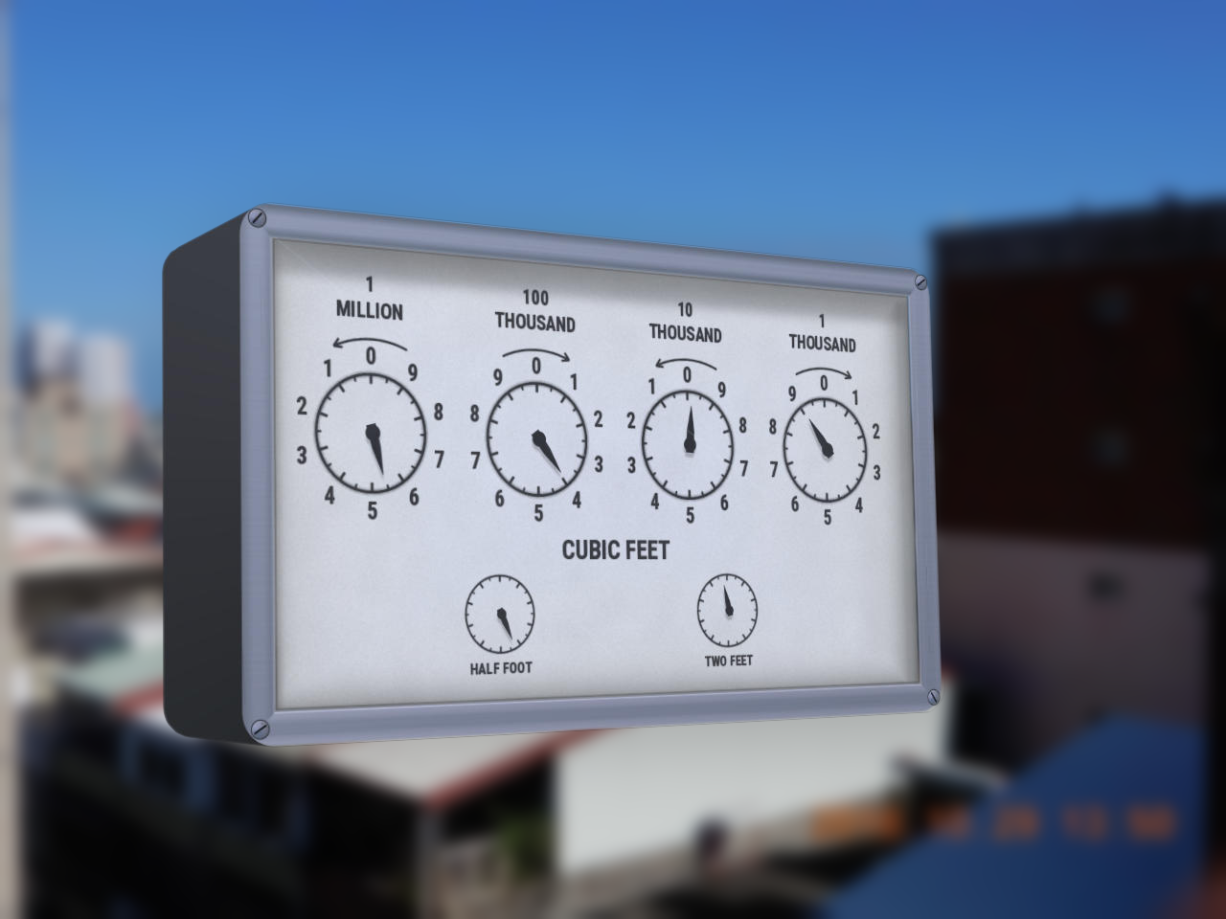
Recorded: 539900 ft³
